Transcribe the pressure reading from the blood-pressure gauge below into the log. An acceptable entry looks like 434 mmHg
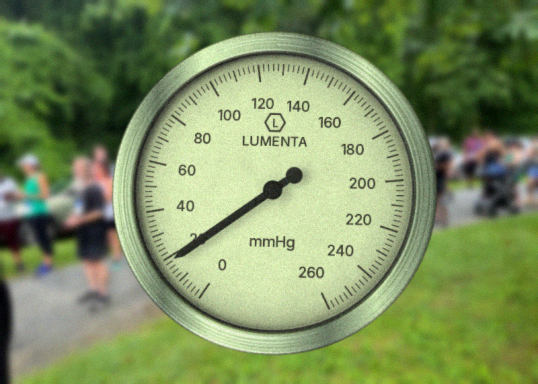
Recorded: 18 mmHg
